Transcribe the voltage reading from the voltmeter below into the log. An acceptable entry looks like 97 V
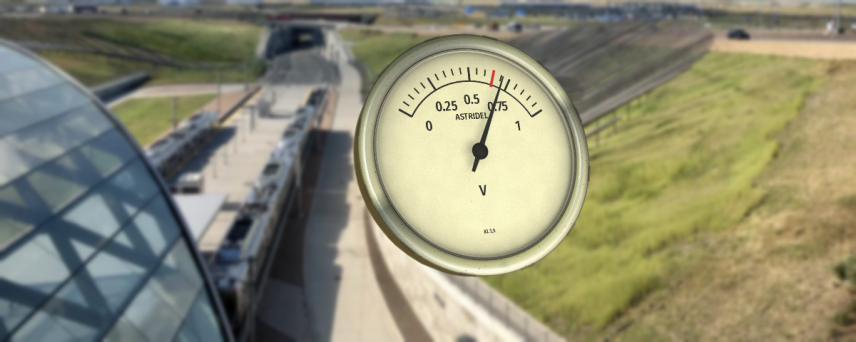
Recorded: 0.7 V
